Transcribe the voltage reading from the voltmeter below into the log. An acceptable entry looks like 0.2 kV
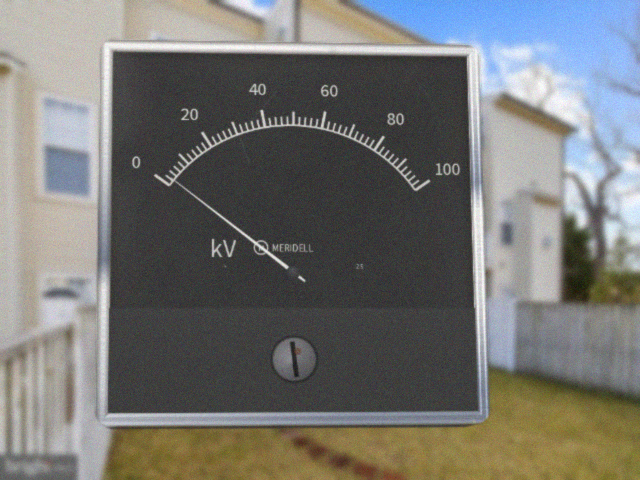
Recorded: 2 kV
